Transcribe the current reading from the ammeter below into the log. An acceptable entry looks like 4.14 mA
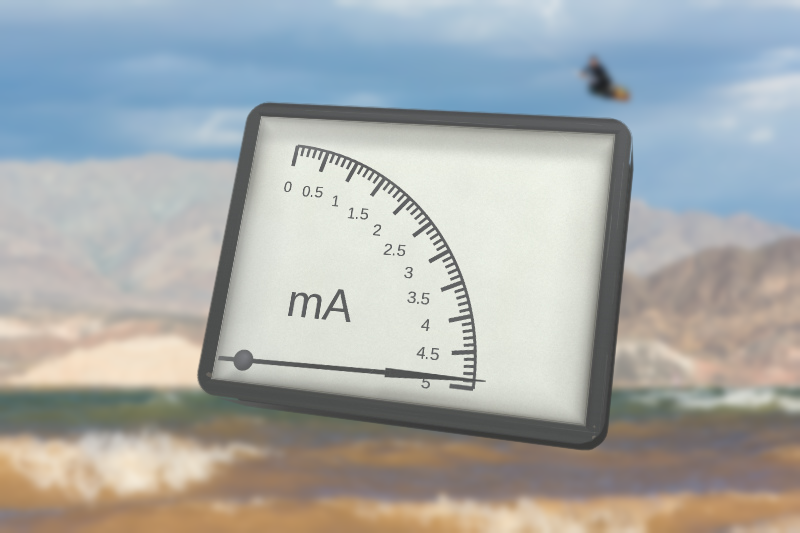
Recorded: 4.9 mA
